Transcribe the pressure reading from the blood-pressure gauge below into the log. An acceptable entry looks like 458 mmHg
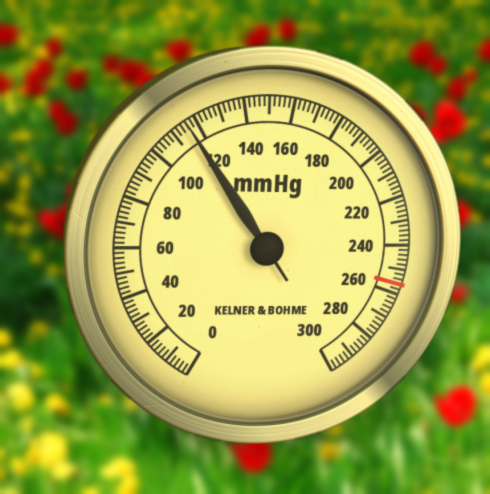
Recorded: 116 mmHg
